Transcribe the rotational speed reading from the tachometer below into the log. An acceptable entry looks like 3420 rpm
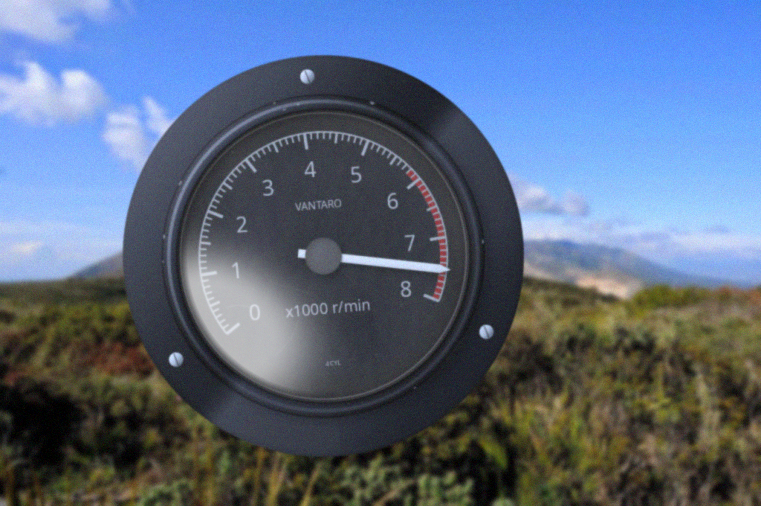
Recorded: 7500 rpm
